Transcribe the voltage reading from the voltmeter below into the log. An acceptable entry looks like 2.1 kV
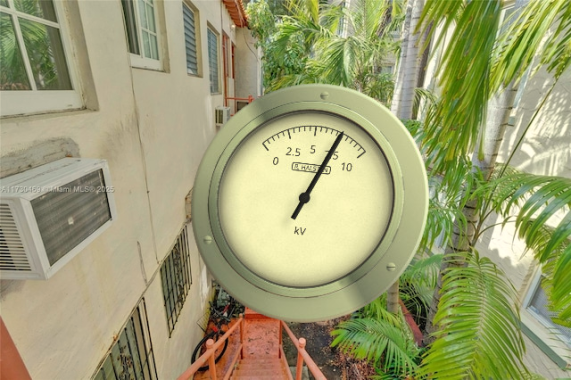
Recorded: 7.5 kV
